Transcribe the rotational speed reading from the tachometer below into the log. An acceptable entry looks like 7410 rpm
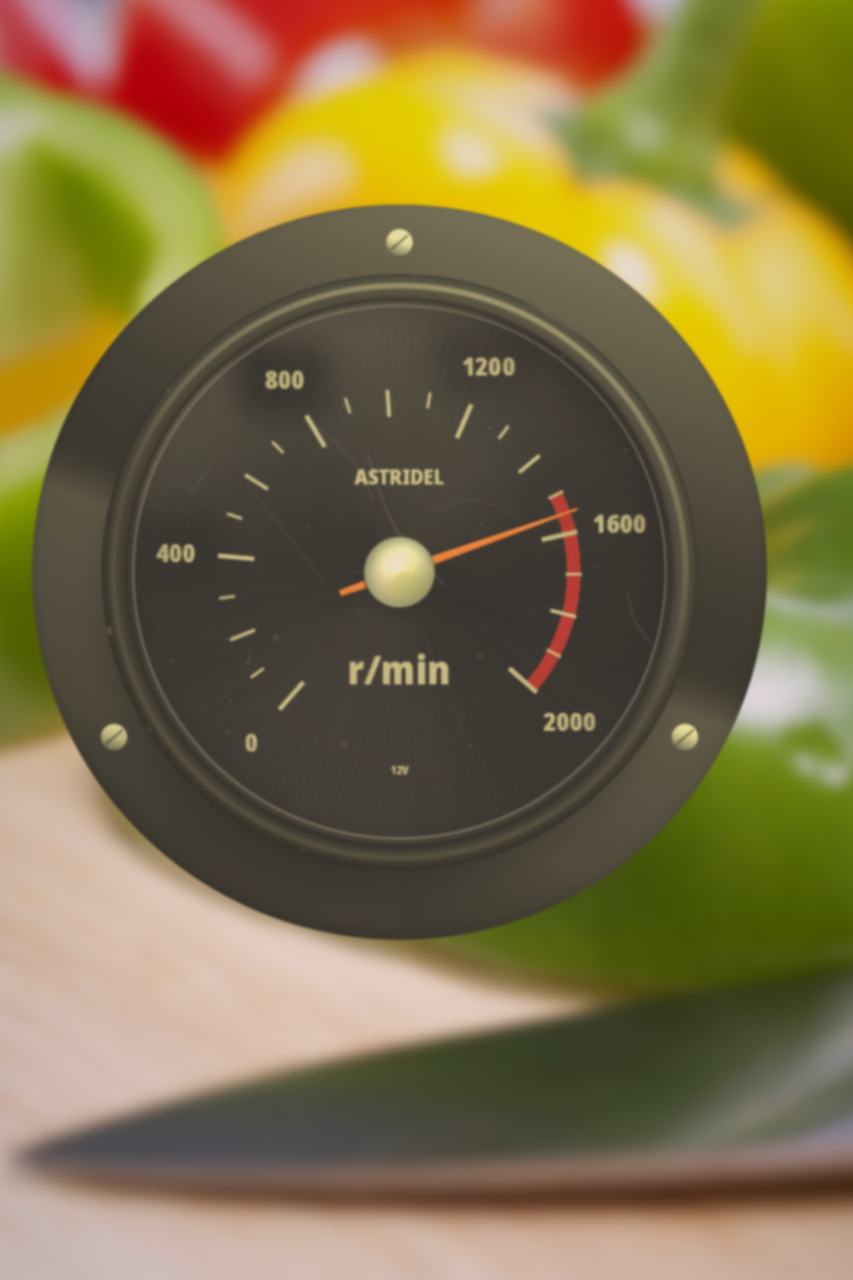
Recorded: 1550 rpm
